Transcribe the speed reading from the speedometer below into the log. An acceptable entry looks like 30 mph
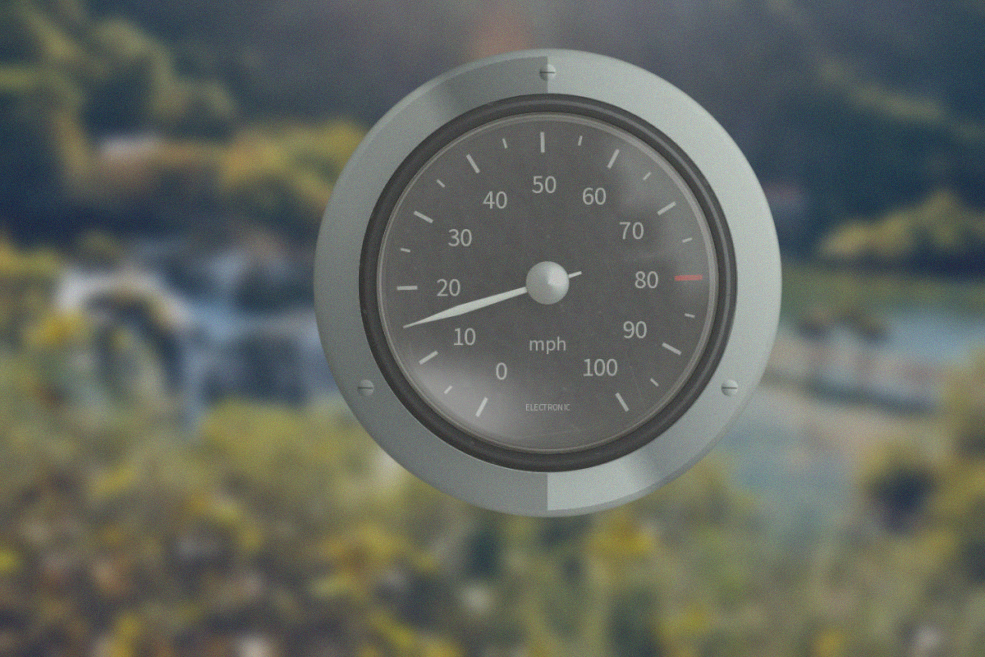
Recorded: 15 mph
